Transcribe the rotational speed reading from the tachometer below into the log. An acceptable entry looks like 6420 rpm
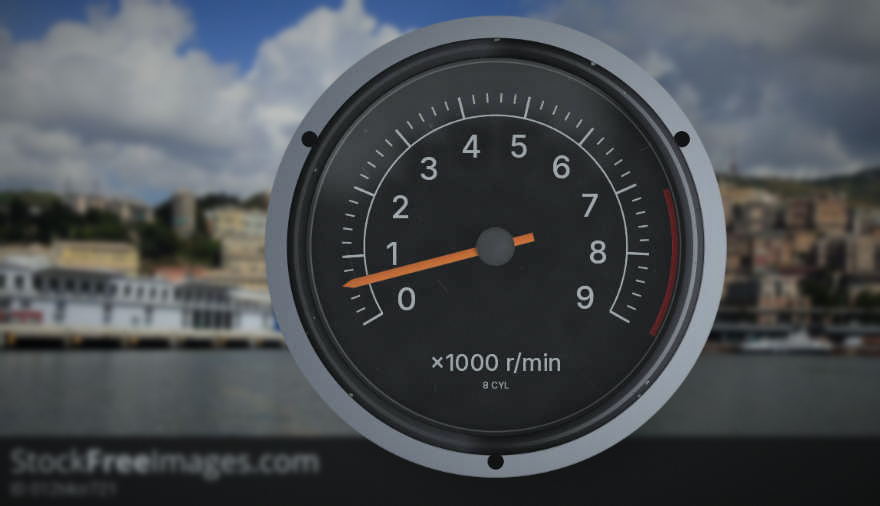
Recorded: 600 rpm
